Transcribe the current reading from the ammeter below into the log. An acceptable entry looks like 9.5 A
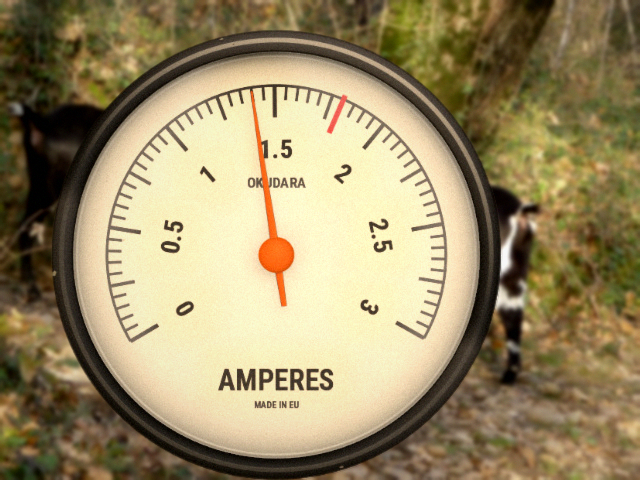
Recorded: 1.4 A
